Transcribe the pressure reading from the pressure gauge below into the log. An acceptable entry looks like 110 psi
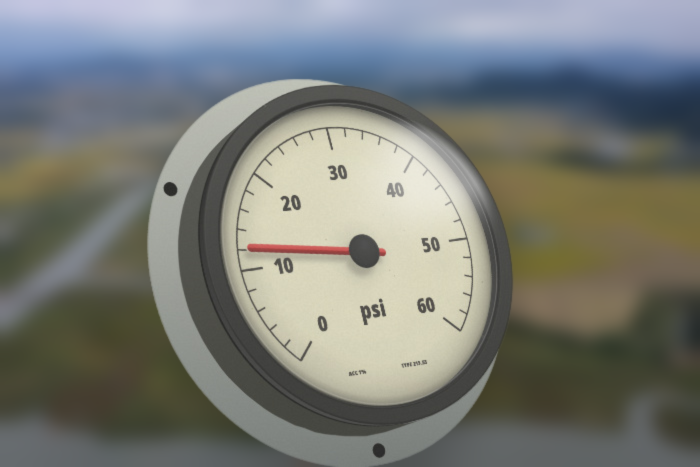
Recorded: 12 psi
